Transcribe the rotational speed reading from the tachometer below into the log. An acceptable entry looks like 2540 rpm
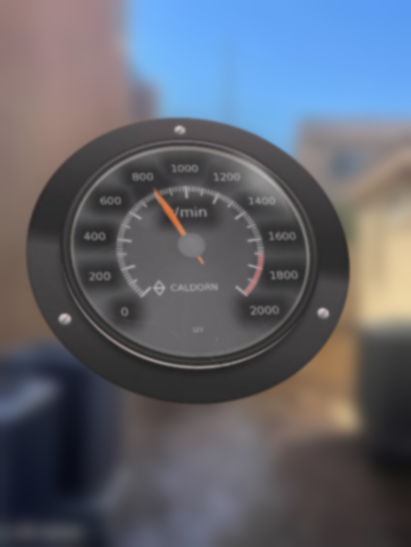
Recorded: 800 rpm
